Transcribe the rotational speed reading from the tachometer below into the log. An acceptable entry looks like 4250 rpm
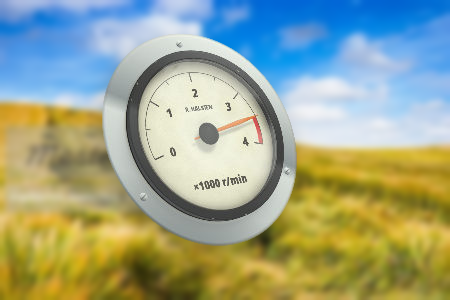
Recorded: 3500 rpm
